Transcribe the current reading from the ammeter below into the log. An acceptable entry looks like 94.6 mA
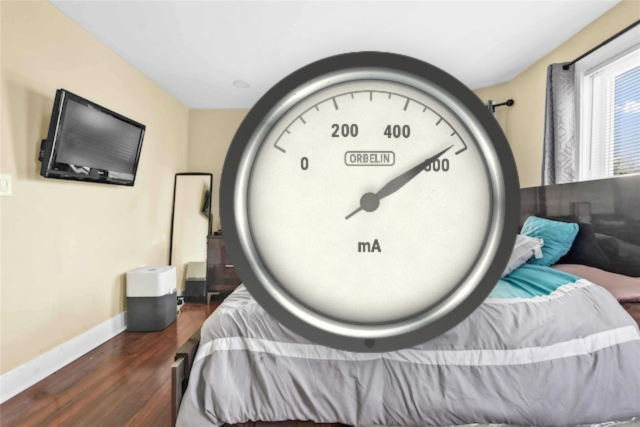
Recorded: 575 mA
